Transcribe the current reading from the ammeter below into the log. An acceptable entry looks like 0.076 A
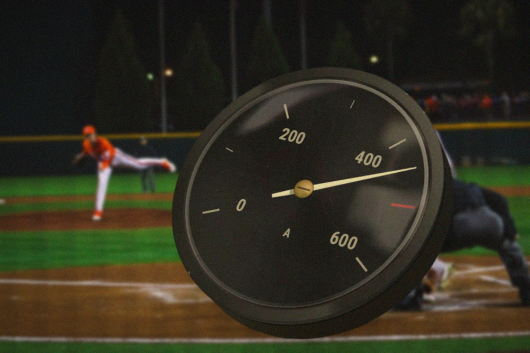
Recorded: 450 A
